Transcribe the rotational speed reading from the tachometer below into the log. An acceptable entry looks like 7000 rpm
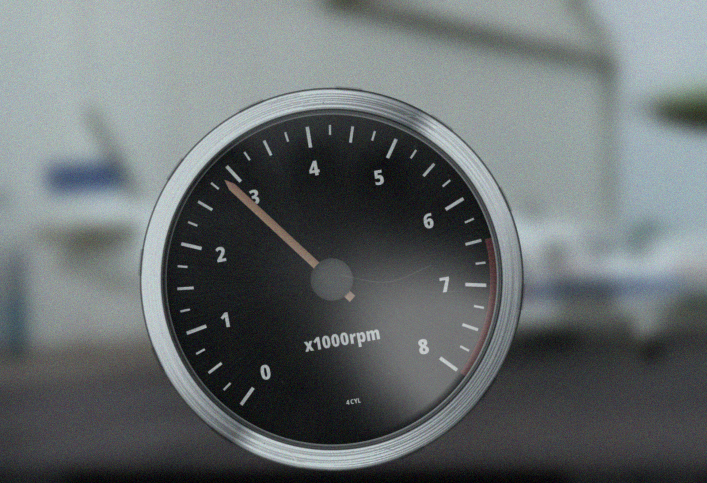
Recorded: 2875 rpm
